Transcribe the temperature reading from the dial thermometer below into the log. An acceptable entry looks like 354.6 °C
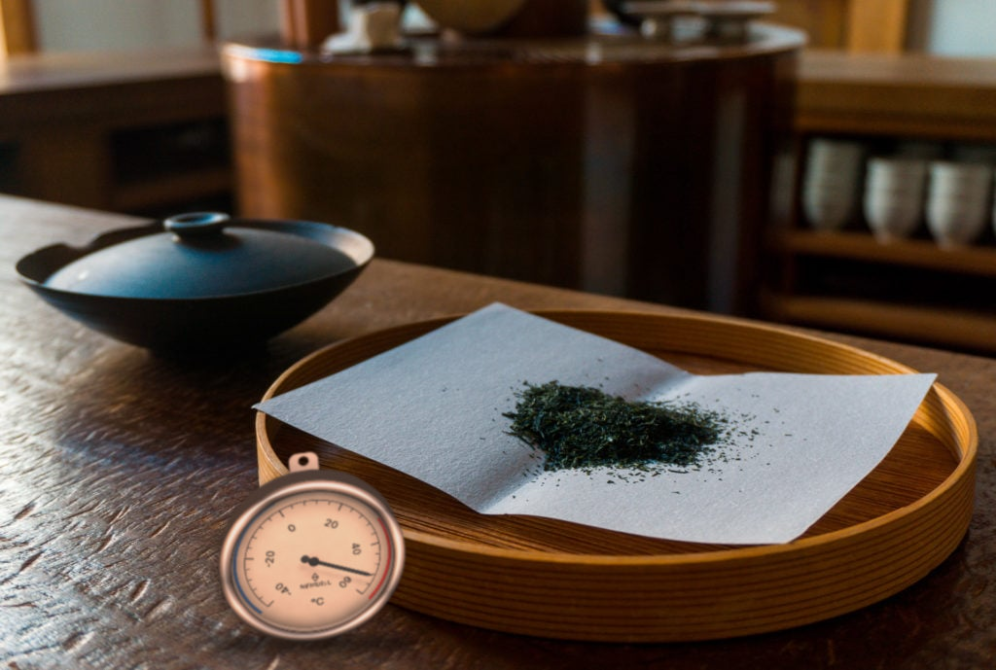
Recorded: 52 °C
